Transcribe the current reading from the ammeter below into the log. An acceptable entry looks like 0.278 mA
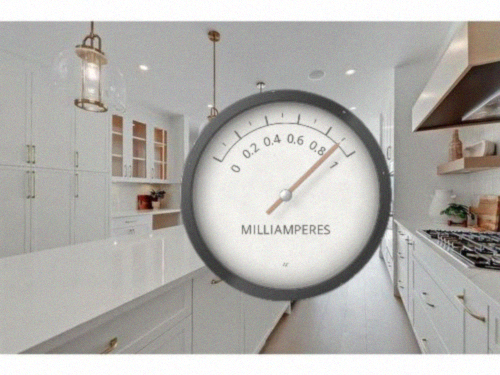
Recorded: 0.9 mA
